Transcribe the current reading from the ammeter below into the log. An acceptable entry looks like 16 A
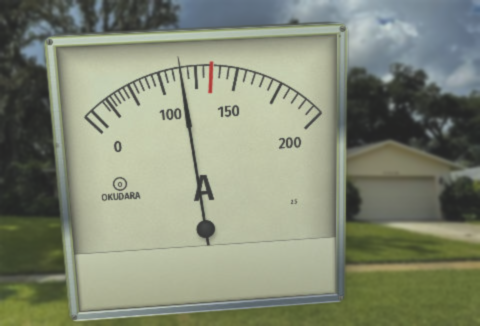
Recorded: 115 A
